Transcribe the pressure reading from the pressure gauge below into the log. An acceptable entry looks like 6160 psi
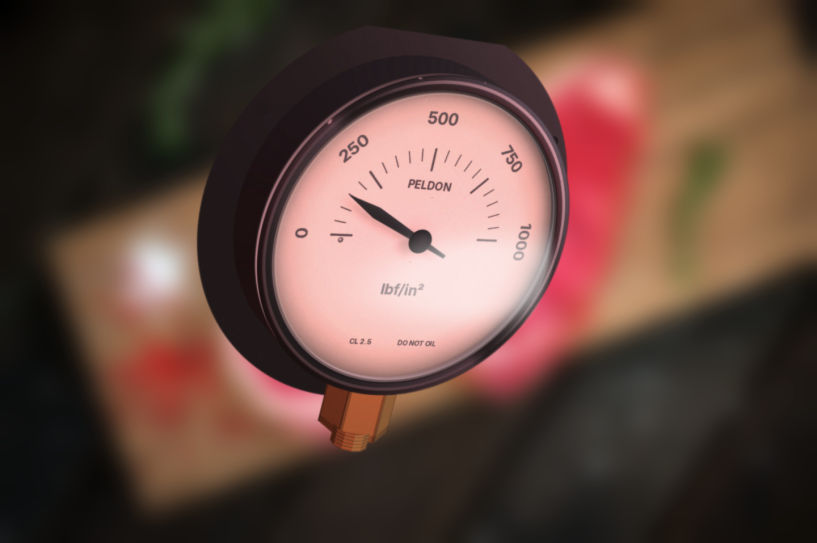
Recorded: 150 psi
